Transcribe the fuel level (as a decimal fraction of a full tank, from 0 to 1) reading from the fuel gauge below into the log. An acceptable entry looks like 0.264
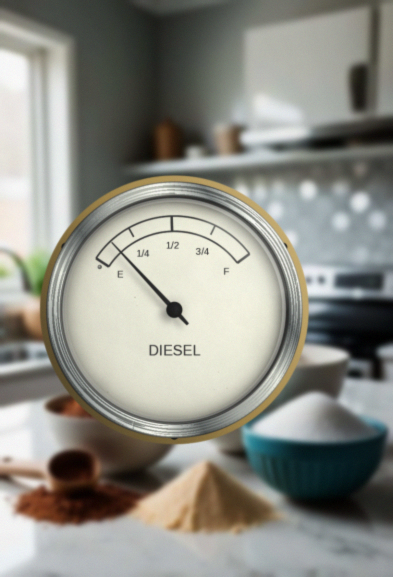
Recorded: 0.125
